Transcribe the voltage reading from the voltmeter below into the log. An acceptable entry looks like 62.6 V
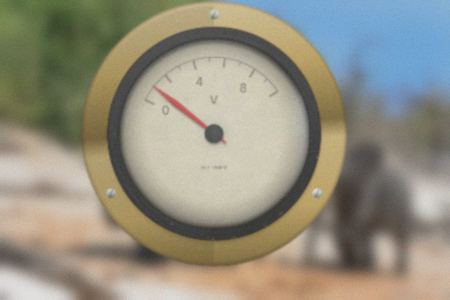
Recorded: 1 V
